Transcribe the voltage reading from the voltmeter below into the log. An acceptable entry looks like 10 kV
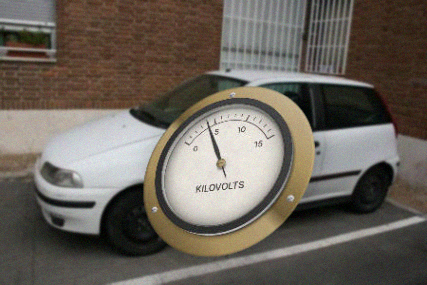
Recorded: 4 kV
